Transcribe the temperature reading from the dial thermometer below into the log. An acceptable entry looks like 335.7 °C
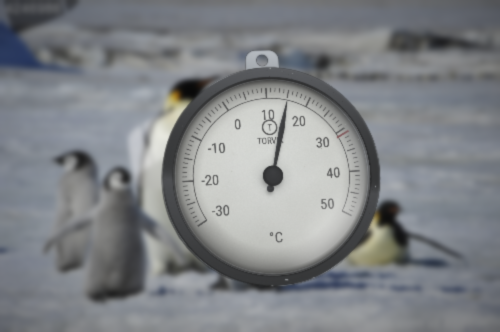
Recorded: 15 °C
